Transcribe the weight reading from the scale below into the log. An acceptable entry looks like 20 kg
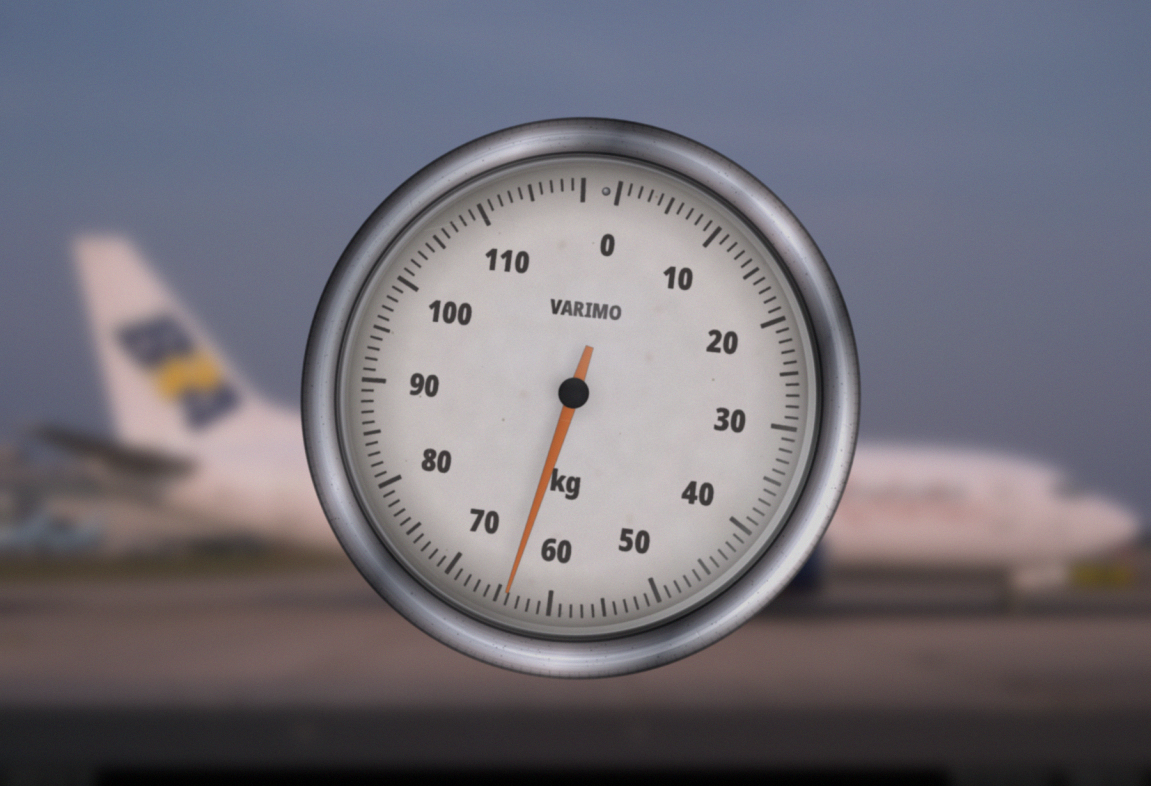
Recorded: 64 kg
